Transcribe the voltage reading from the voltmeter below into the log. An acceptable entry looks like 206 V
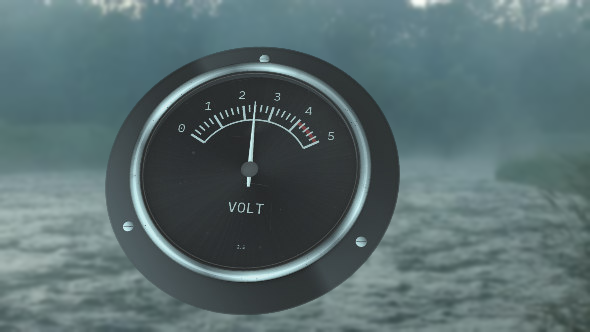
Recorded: 2.4 V
